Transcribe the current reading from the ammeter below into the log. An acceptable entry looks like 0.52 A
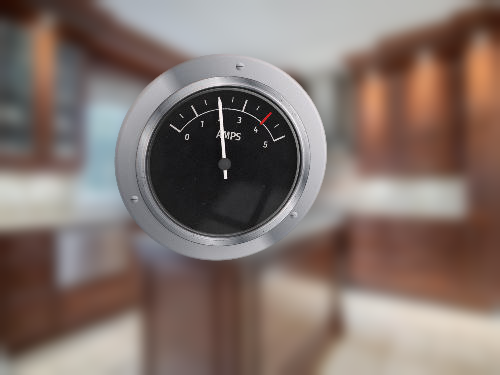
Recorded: 2 A
